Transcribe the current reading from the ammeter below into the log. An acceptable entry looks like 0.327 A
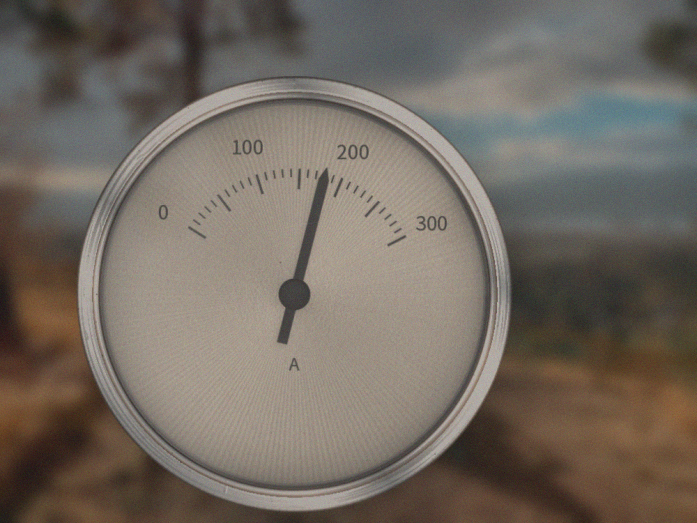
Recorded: 180 A
